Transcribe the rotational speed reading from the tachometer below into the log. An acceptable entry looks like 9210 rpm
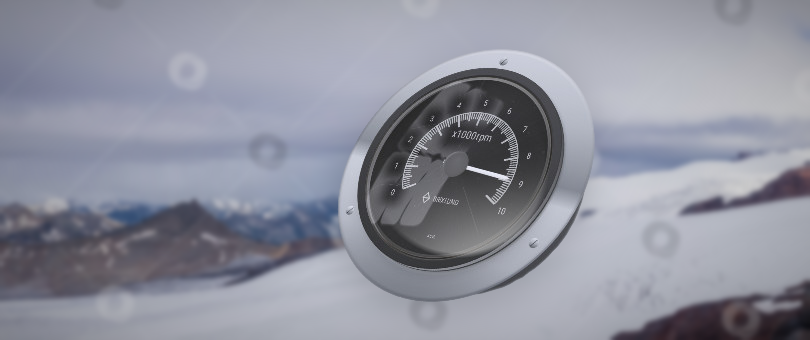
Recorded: 9000 rpm
